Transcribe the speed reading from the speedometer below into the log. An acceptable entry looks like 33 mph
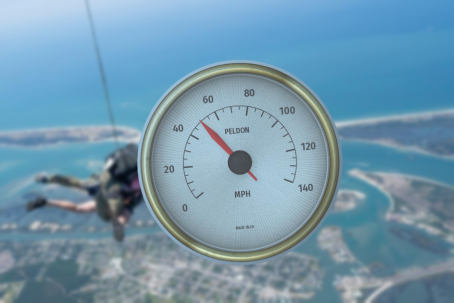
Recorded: 50 mph
